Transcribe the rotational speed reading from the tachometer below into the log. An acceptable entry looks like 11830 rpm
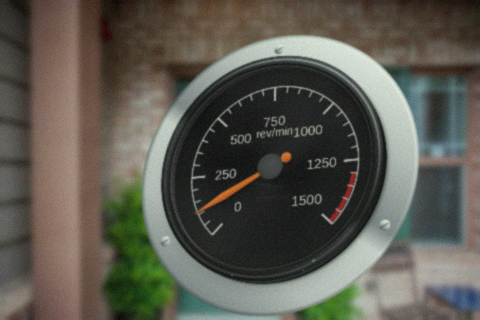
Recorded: 100 rpm
